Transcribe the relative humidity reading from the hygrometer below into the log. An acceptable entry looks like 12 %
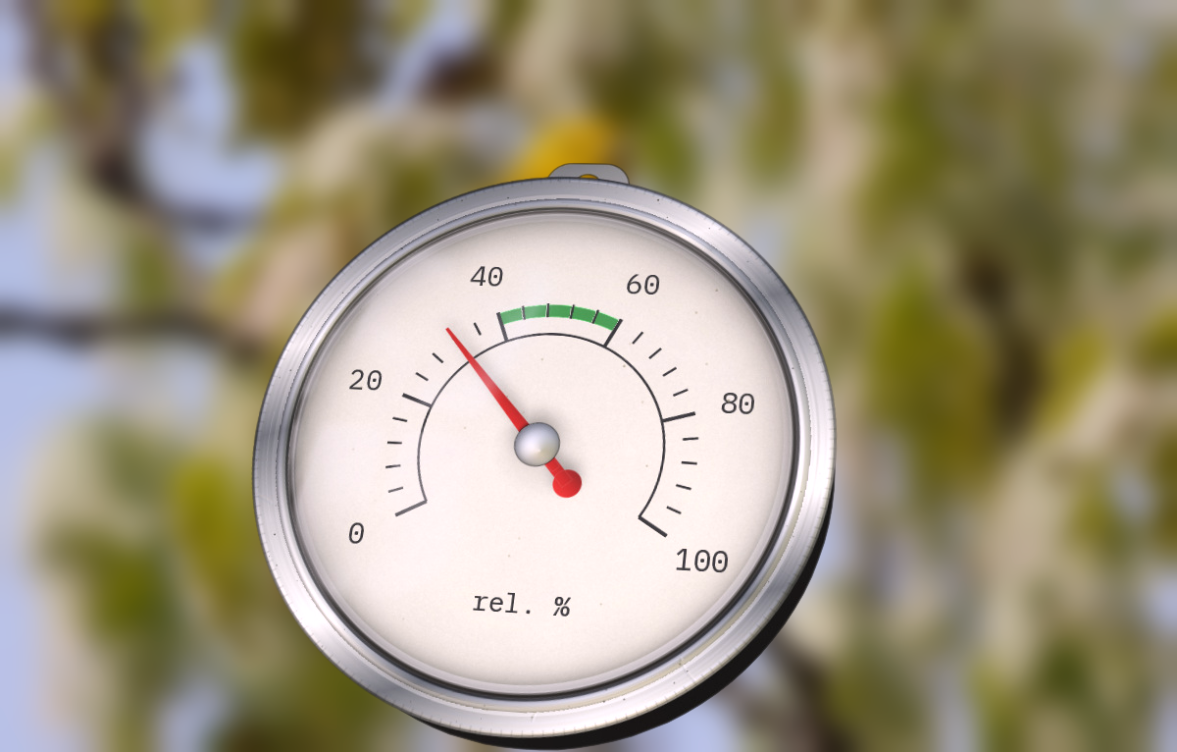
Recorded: 32 %
